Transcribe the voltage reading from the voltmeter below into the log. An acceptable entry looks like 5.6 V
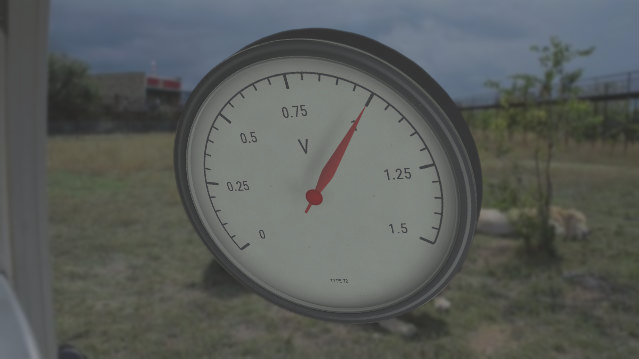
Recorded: 1 V
